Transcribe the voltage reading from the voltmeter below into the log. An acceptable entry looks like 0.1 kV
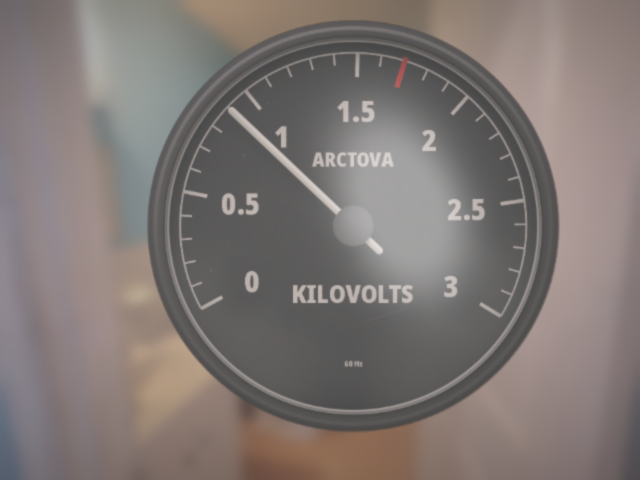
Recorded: 0.9 kV
